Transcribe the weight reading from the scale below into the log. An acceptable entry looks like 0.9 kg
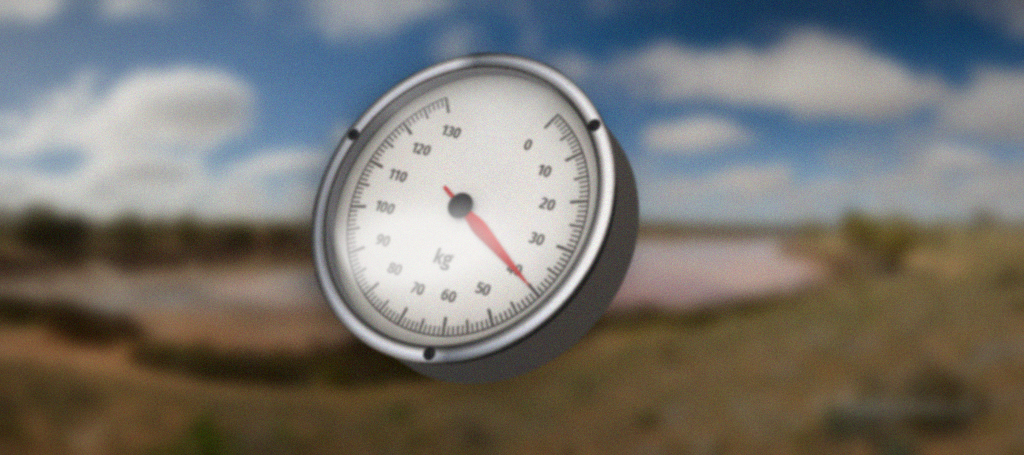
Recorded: 40 kg
